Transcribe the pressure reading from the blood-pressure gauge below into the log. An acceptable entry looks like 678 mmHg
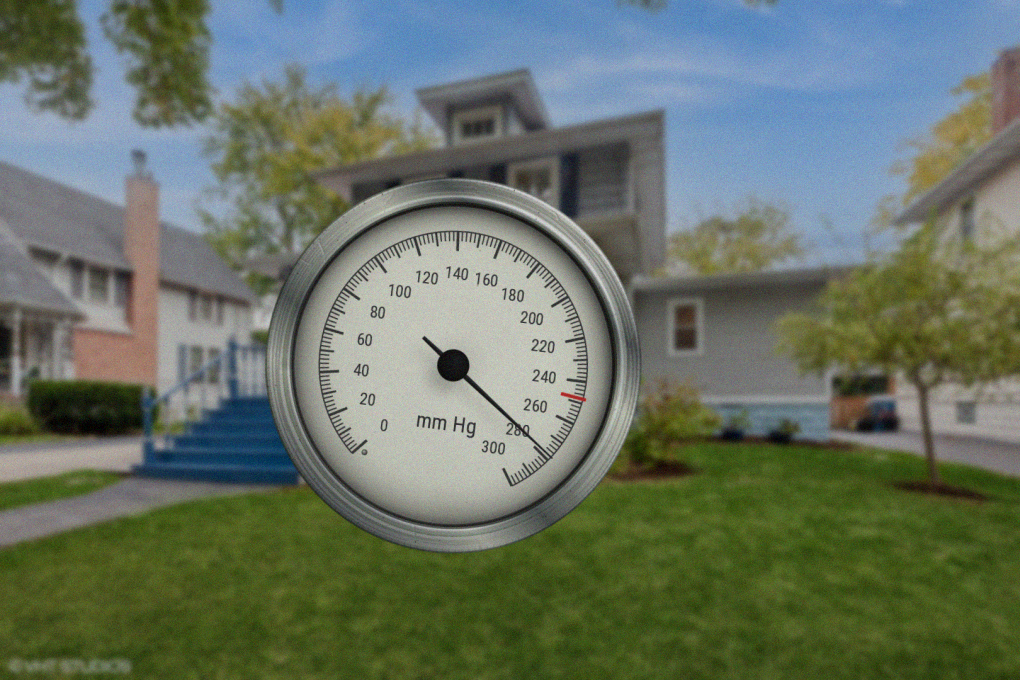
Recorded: 278 mmHg
